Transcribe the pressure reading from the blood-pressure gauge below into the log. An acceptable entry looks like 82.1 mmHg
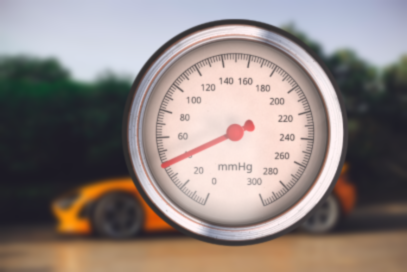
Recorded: 40 mmHg
